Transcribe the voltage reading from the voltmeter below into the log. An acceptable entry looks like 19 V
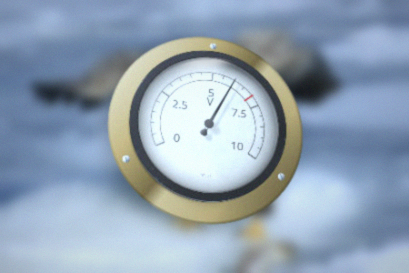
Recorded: 6 V
